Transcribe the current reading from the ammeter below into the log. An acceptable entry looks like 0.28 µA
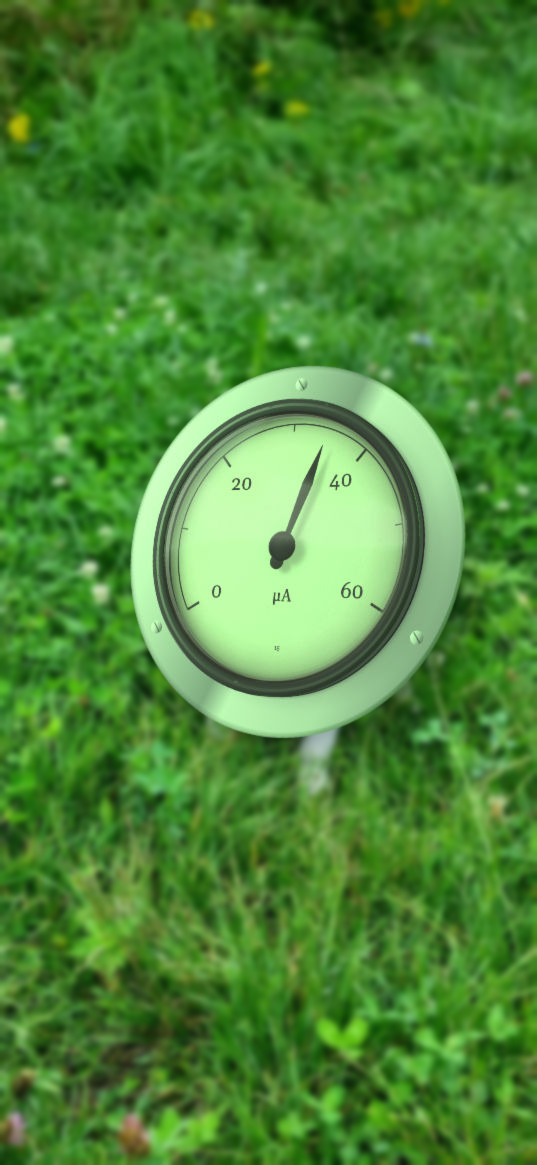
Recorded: 35 µA
